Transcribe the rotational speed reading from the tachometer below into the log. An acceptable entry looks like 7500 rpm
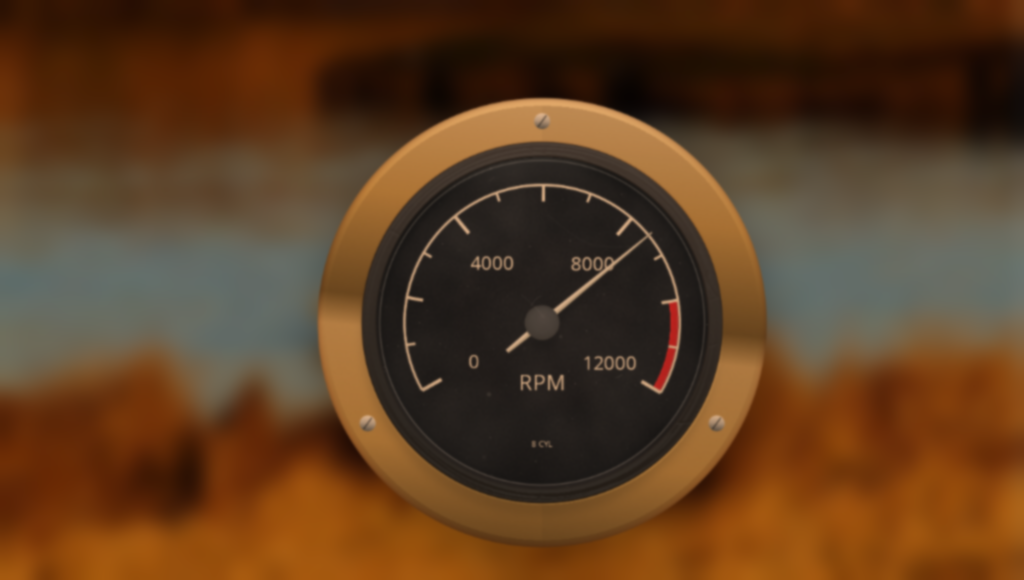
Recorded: 8500 rpm
